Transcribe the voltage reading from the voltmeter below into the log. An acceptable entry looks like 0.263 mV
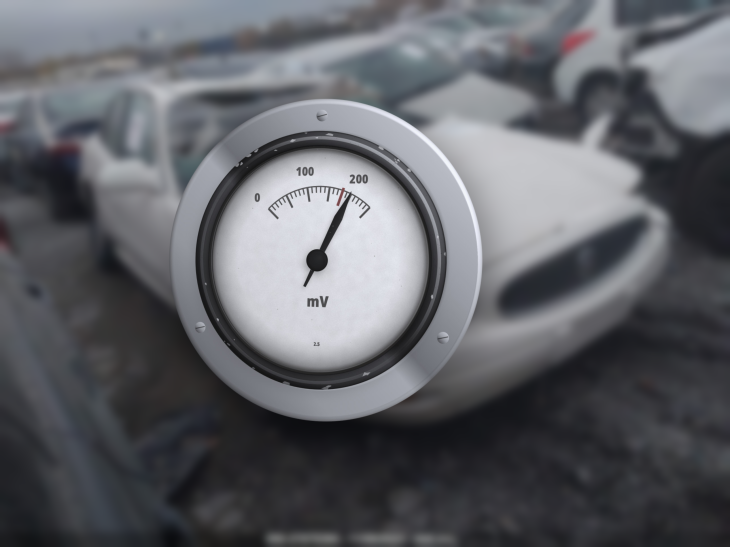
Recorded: 200 mV
